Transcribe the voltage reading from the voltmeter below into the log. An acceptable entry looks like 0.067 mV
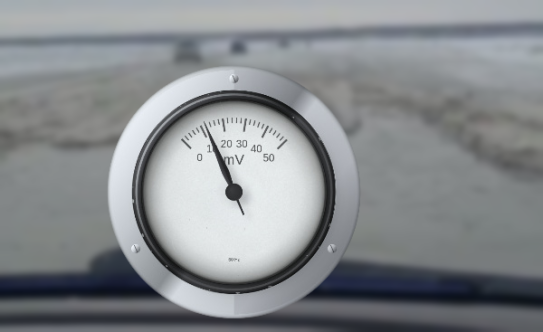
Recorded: 12 mV
